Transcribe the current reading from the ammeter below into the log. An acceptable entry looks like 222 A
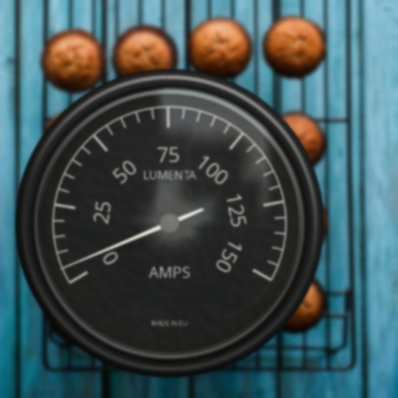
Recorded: 5 A
